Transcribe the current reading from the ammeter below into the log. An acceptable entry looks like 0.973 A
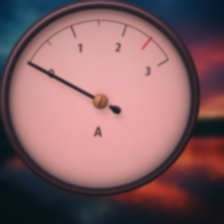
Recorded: 0 A
